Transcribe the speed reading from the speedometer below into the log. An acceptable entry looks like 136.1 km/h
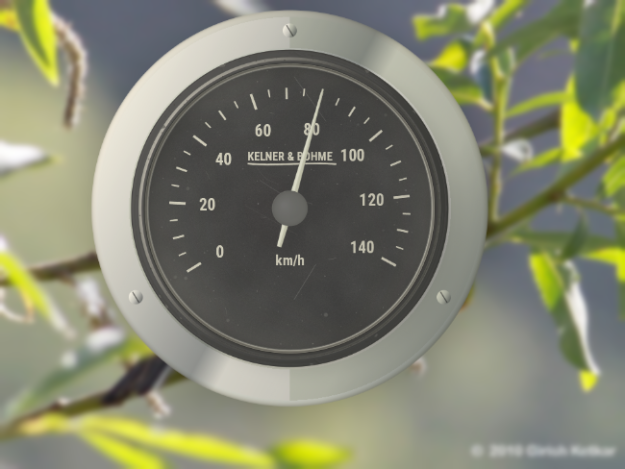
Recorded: 80 km/h
